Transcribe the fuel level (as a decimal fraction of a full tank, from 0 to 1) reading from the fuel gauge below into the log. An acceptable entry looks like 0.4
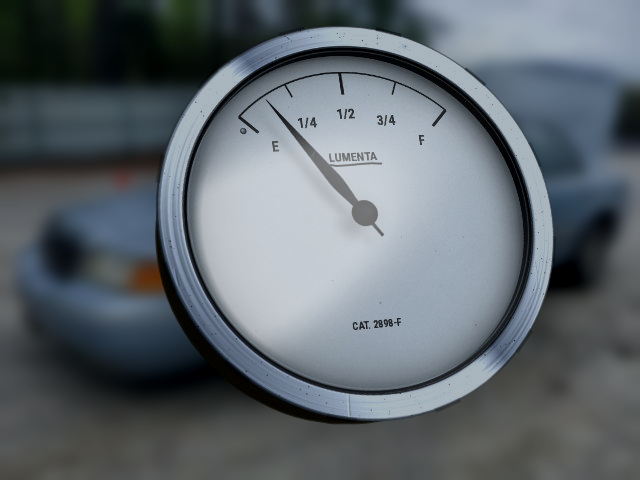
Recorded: 0.125
